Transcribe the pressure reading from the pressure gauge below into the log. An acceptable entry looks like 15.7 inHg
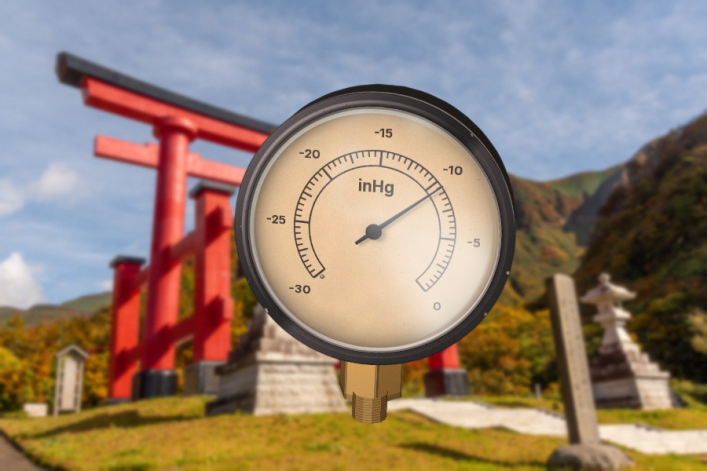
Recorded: -9.5 inHg
